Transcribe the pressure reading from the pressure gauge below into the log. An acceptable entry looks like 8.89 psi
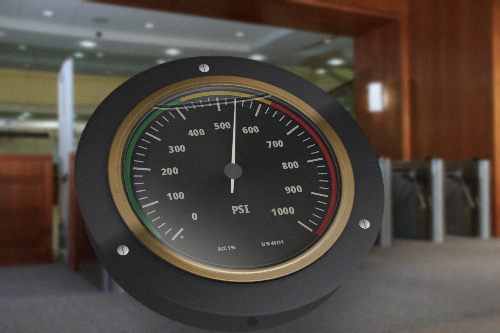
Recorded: 540 psi
